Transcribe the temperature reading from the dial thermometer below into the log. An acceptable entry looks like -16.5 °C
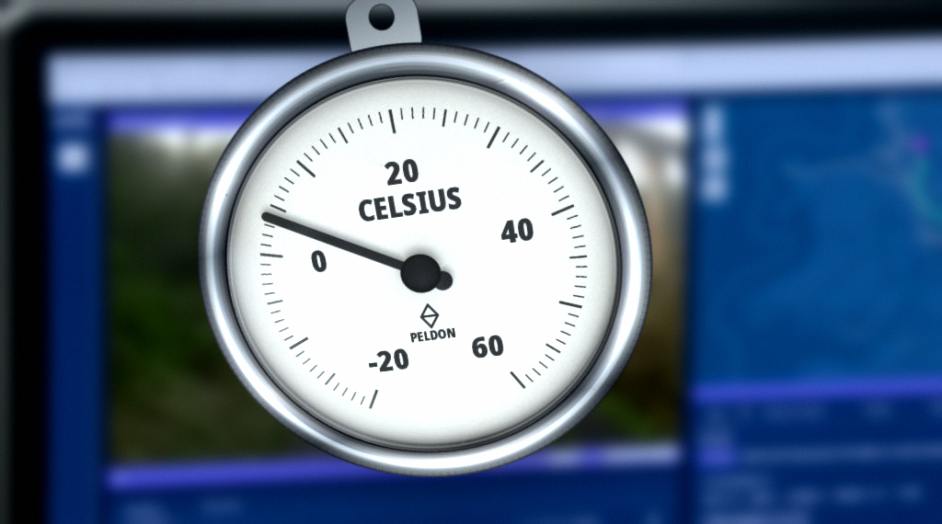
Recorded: 4 °C
